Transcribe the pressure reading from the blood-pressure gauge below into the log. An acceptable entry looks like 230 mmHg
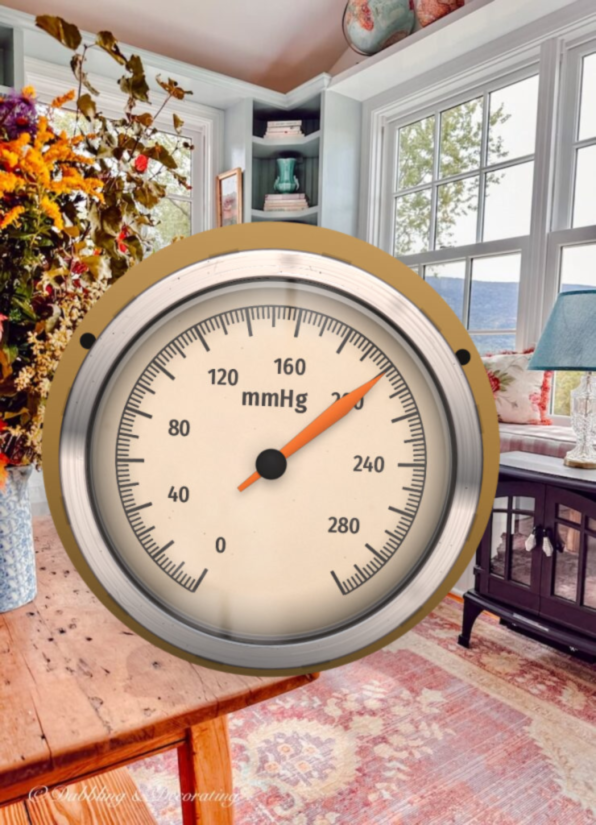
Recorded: 200 mmHg
